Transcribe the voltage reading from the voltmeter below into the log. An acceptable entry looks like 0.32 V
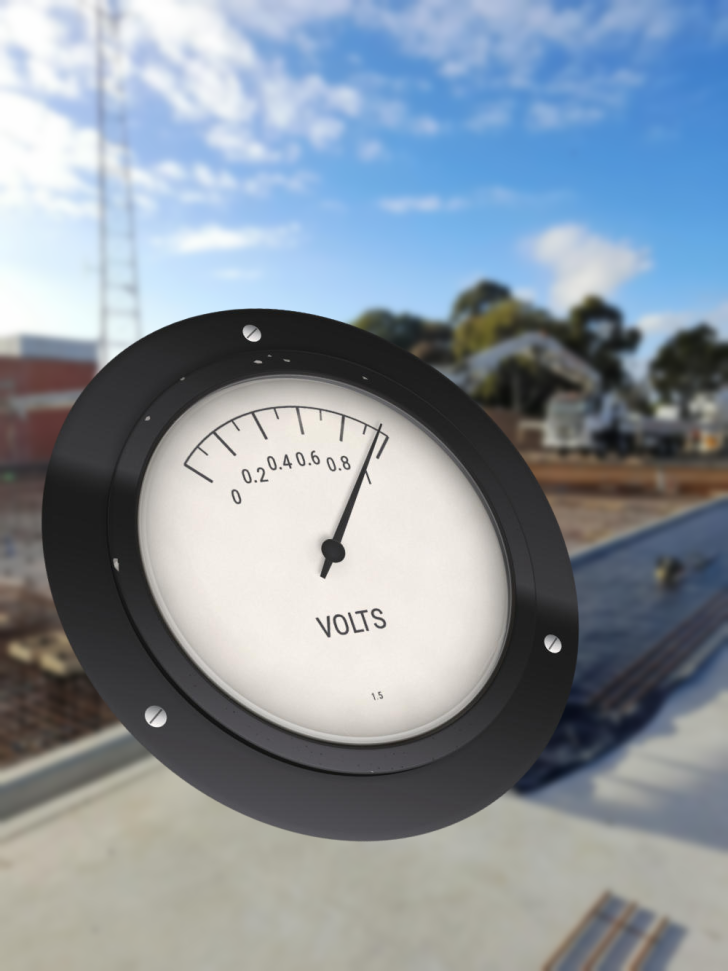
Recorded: 0.95 V
